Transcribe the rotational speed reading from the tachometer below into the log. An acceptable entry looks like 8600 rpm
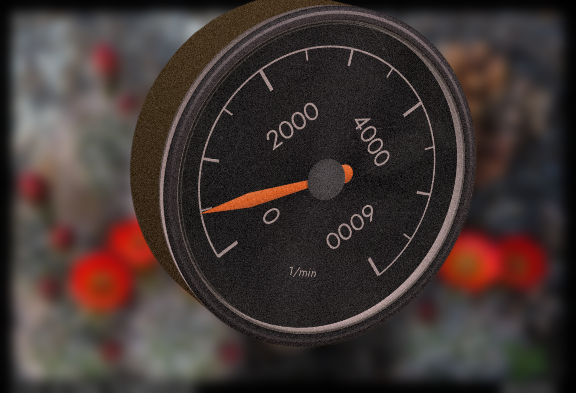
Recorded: 500 rpm
